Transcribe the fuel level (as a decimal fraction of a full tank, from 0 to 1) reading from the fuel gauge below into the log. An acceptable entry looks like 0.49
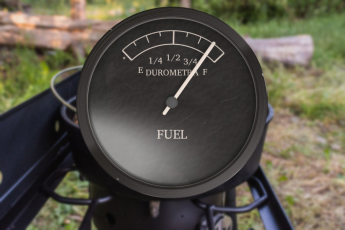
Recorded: 0.875
